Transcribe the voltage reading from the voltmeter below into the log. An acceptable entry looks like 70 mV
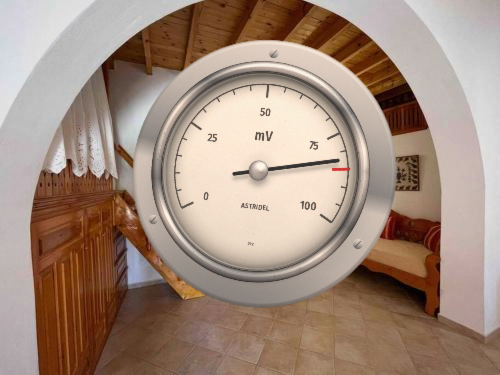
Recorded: 82.5 mV
